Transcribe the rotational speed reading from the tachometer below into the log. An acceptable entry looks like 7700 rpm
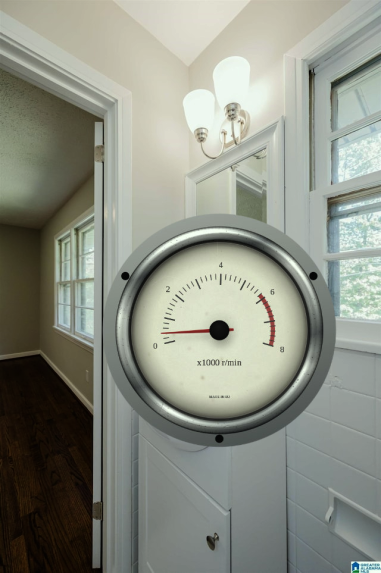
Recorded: 400 rpm
